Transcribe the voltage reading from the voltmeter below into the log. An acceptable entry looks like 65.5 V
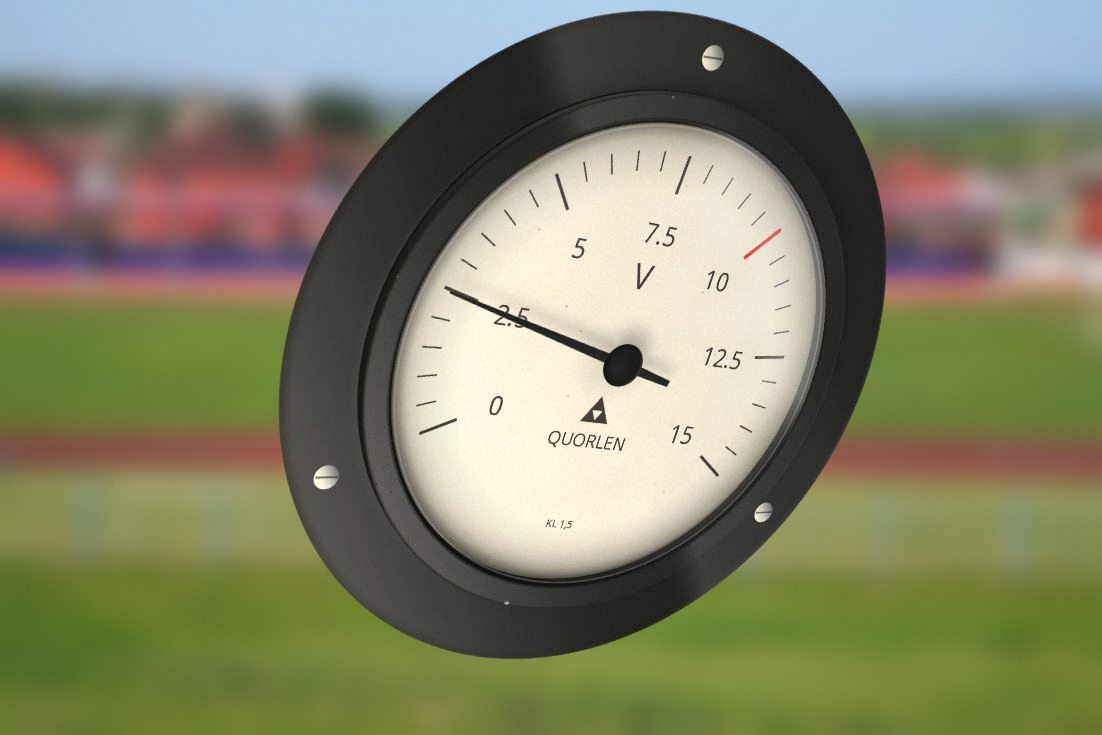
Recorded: 2.5 V
